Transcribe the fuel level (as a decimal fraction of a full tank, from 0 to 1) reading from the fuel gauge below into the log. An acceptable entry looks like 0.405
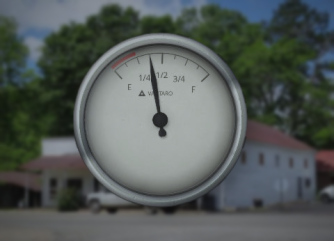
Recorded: 0.375
